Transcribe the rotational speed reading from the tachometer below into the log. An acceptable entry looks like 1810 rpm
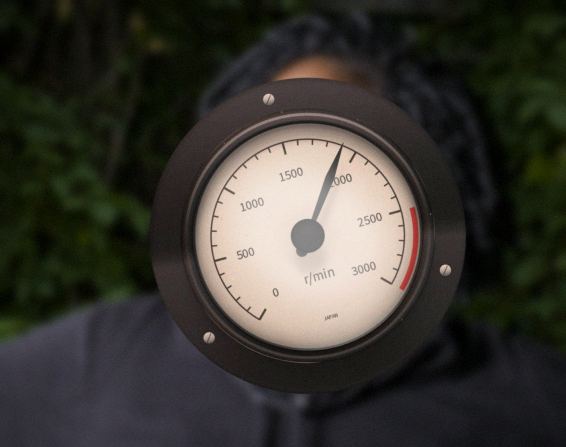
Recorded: 1900 rpm
